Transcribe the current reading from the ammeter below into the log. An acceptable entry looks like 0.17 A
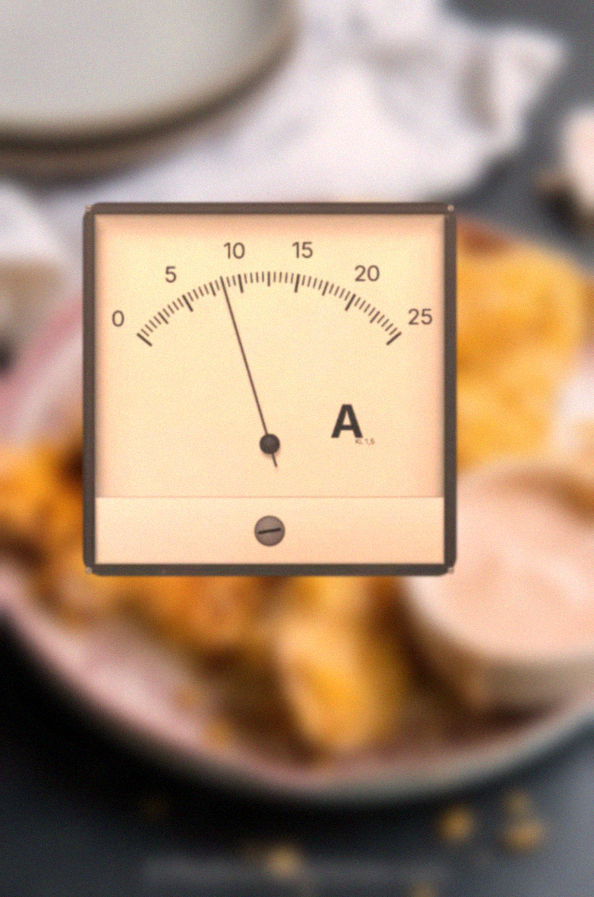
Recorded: 8.5 A
